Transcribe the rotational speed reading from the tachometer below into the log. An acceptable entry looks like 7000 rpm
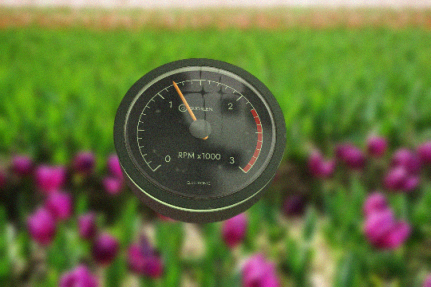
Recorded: 1200 rpm
